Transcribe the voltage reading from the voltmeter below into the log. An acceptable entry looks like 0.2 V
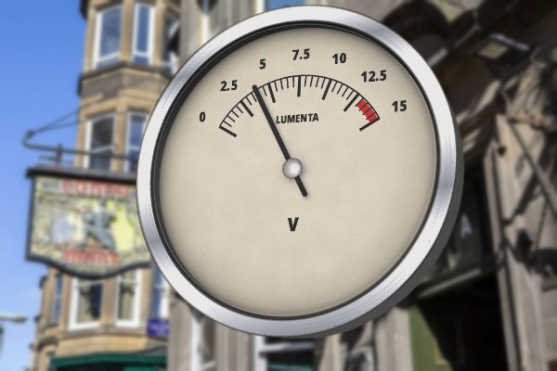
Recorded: 4 V
